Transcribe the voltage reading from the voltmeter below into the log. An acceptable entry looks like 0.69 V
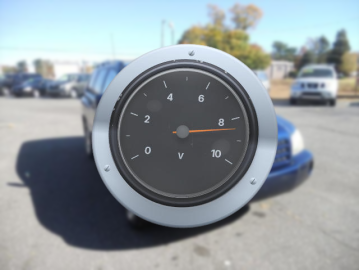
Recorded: 8.5 V
